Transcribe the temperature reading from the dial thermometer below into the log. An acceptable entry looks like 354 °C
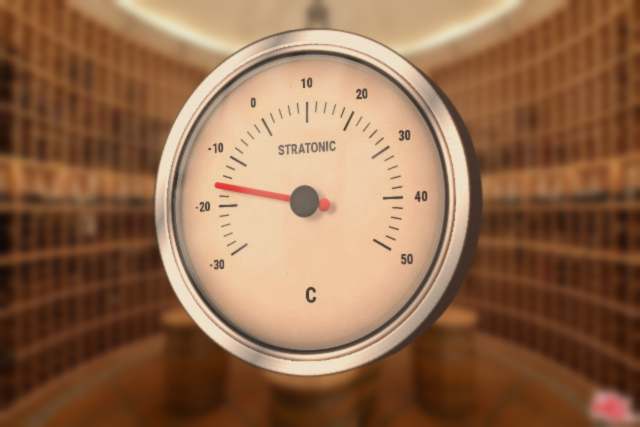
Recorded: -16 °C
